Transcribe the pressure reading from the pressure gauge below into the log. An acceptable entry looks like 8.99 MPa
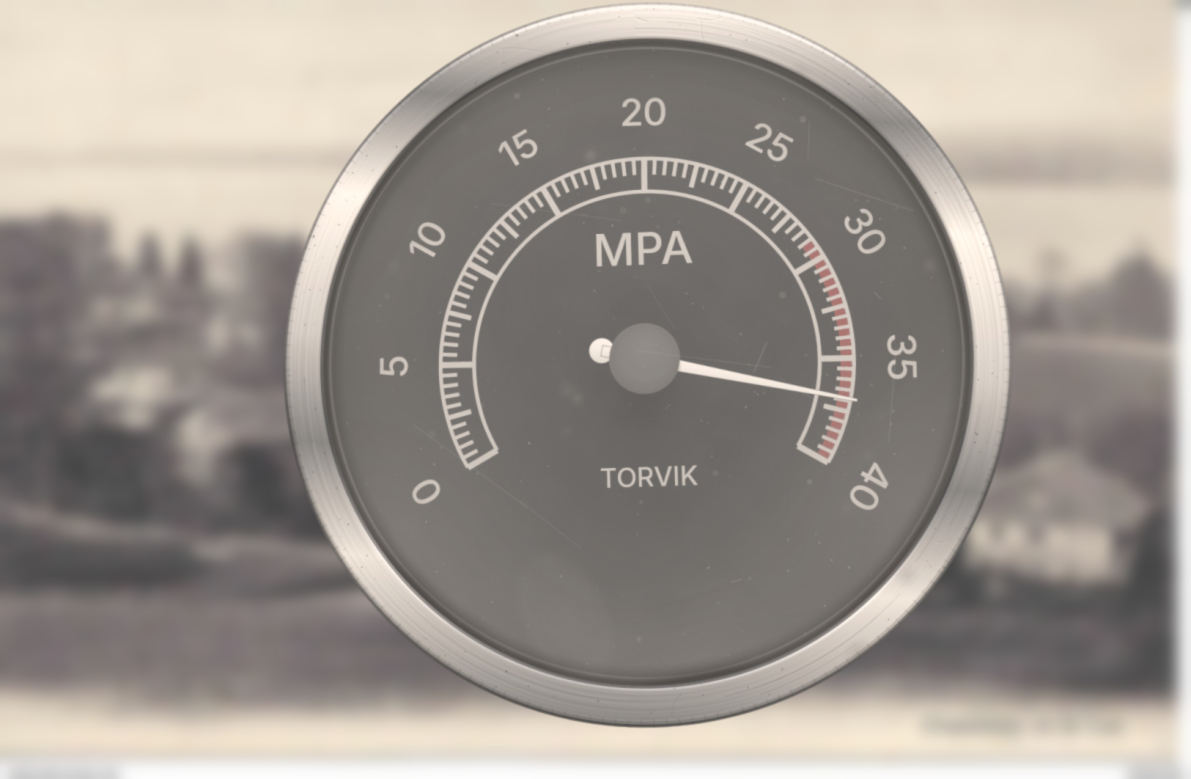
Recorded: 37 MPa
